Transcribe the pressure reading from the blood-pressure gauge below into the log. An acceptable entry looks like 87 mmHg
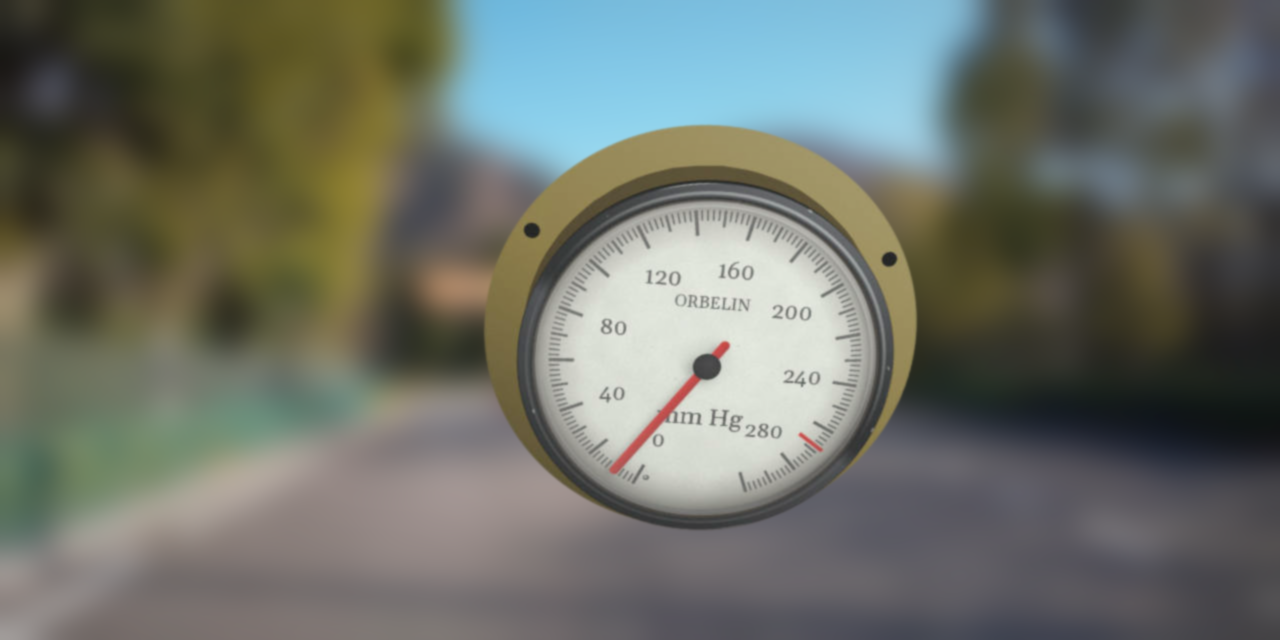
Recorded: 10 mmHg
